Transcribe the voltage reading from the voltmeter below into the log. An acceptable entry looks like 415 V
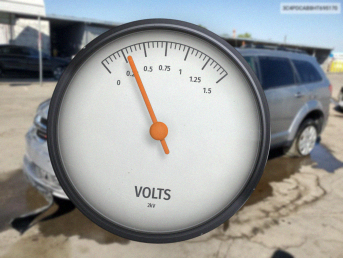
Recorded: 0.3 V
